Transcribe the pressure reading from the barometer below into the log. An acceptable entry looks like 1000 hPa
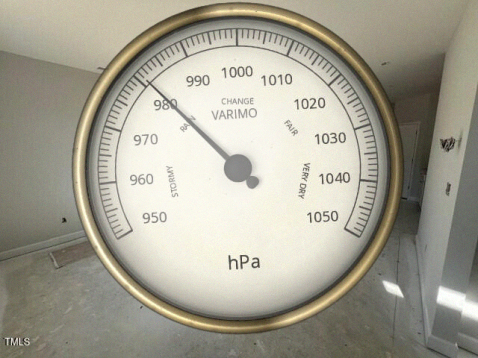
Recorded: 981 hPa
